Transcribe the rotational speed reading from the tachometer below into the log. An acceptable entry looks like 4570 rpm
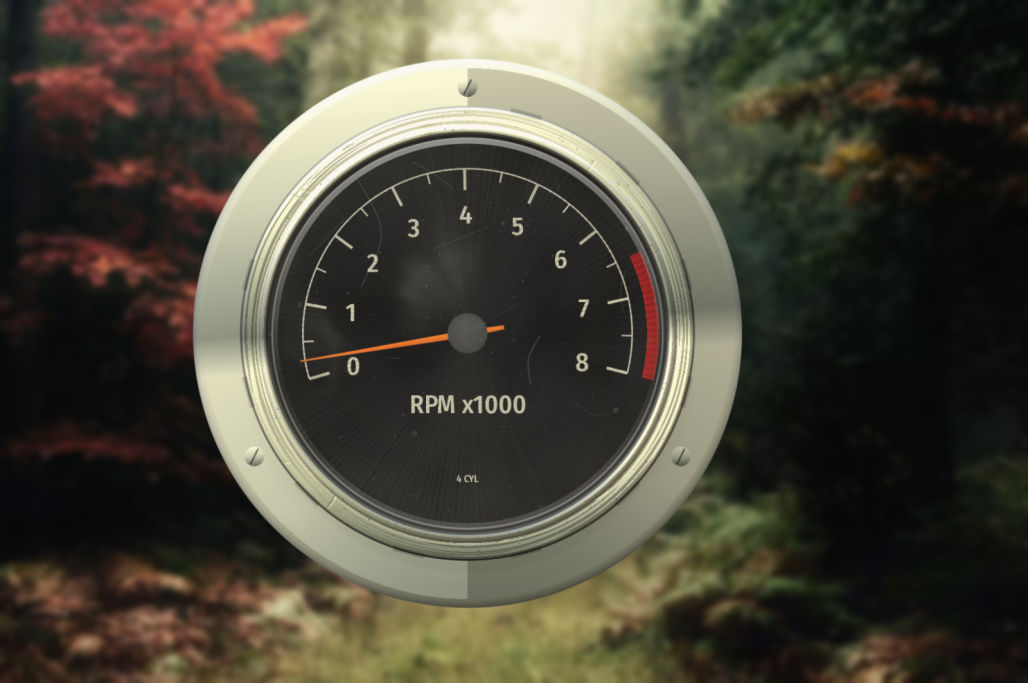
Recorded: 250 rpm
